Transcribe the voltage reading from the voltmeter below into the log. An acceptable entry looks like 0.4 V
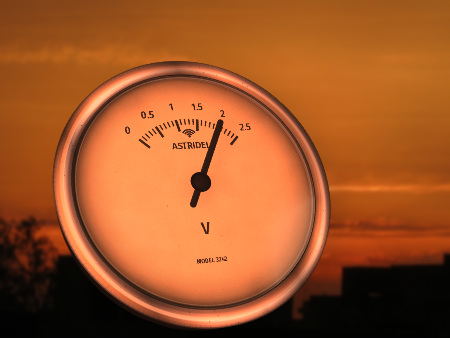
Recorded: 2 V
